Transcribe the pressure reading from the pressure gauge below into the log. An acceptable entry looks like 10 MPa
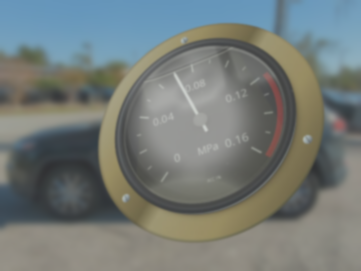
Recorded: 0.07 MPa
